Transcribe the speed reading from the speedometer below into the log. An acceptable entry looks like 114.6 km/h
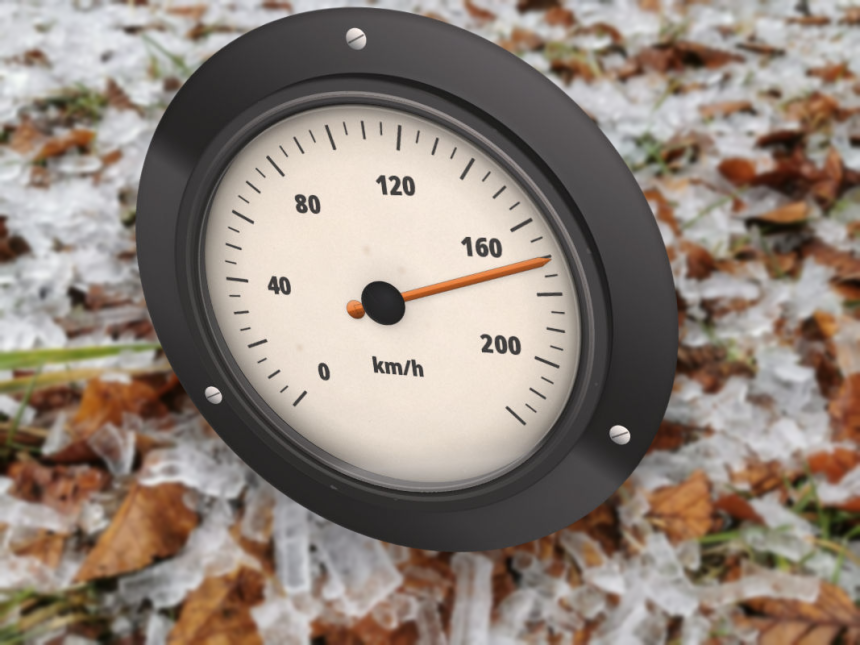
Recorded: 170 km/h
